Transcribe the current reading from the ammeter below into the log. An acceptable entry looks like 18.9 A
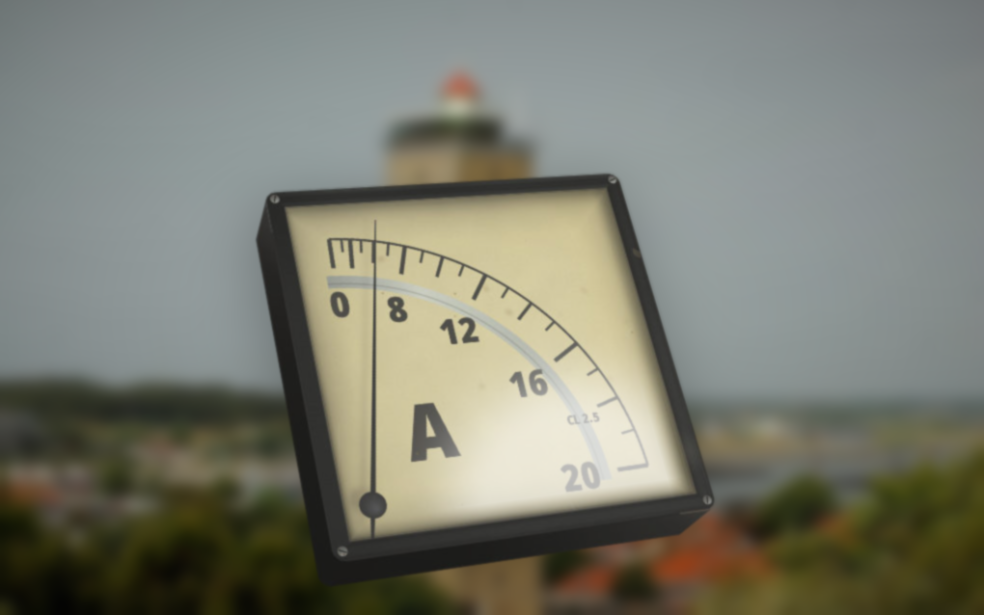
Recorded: 6 A
